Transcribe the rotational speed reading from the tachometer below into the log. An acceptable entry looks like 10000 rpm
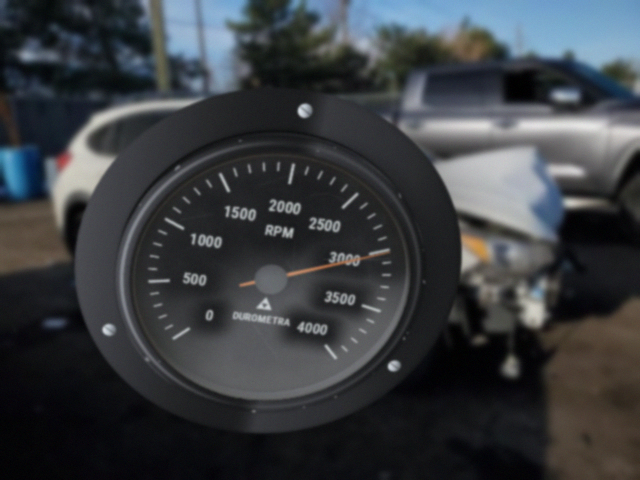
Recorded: 3000 rpm
